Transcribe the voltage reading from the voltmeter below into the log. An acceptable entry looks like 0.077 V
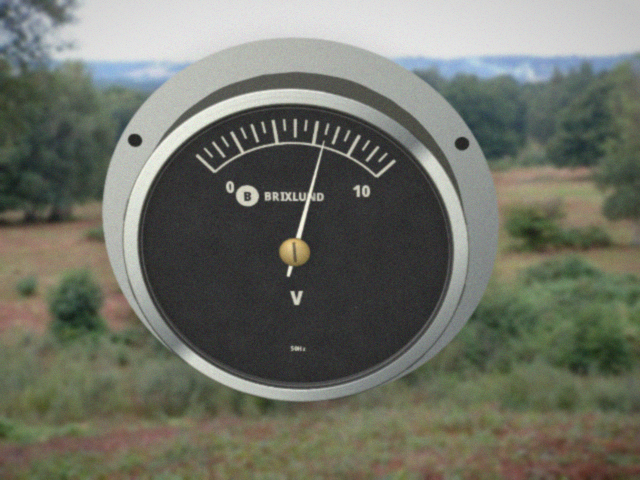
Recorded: 6.5 V
